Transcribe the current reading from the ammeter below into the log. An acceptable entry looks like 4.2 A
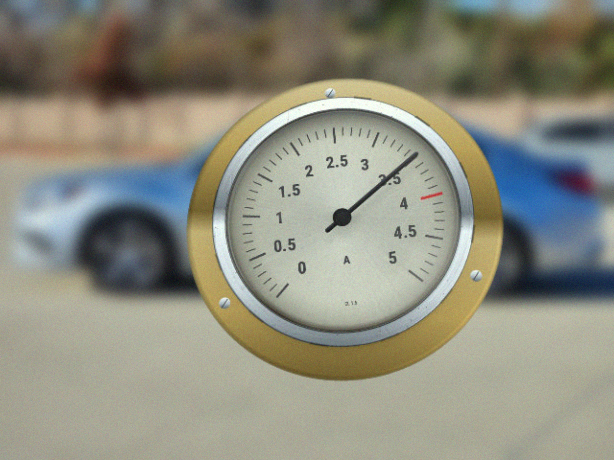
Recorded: 3.5 A
